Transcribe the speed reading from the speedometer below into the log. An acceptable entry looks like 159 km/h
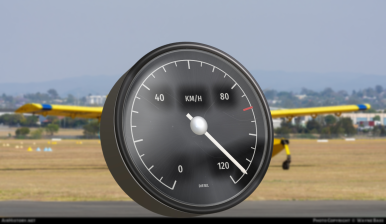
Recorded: 115 km/h
